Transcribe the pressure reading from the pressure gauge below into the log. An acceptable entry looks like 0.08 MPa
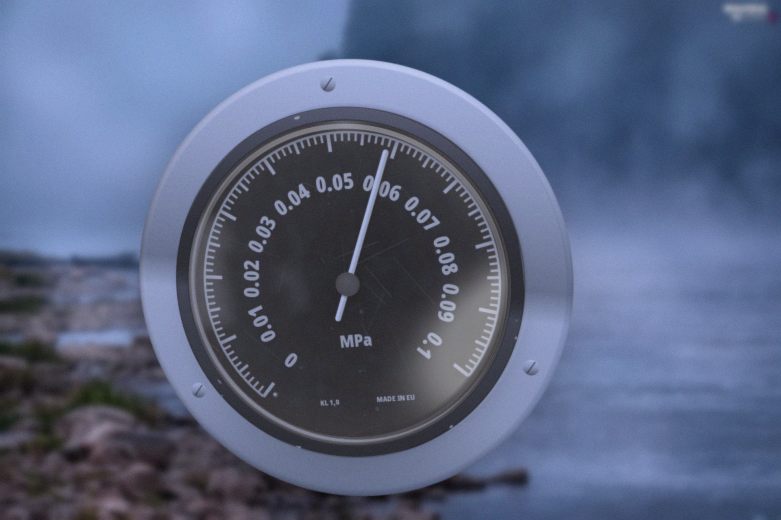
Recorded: 0.059 MPa
